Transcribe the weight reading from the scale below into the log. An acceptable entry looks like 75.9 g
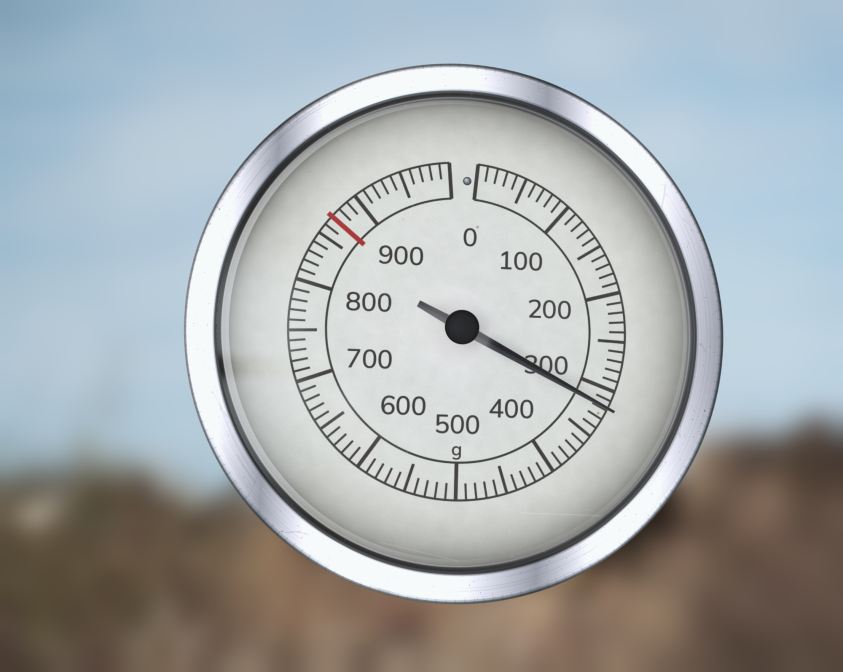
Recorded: 320 g
